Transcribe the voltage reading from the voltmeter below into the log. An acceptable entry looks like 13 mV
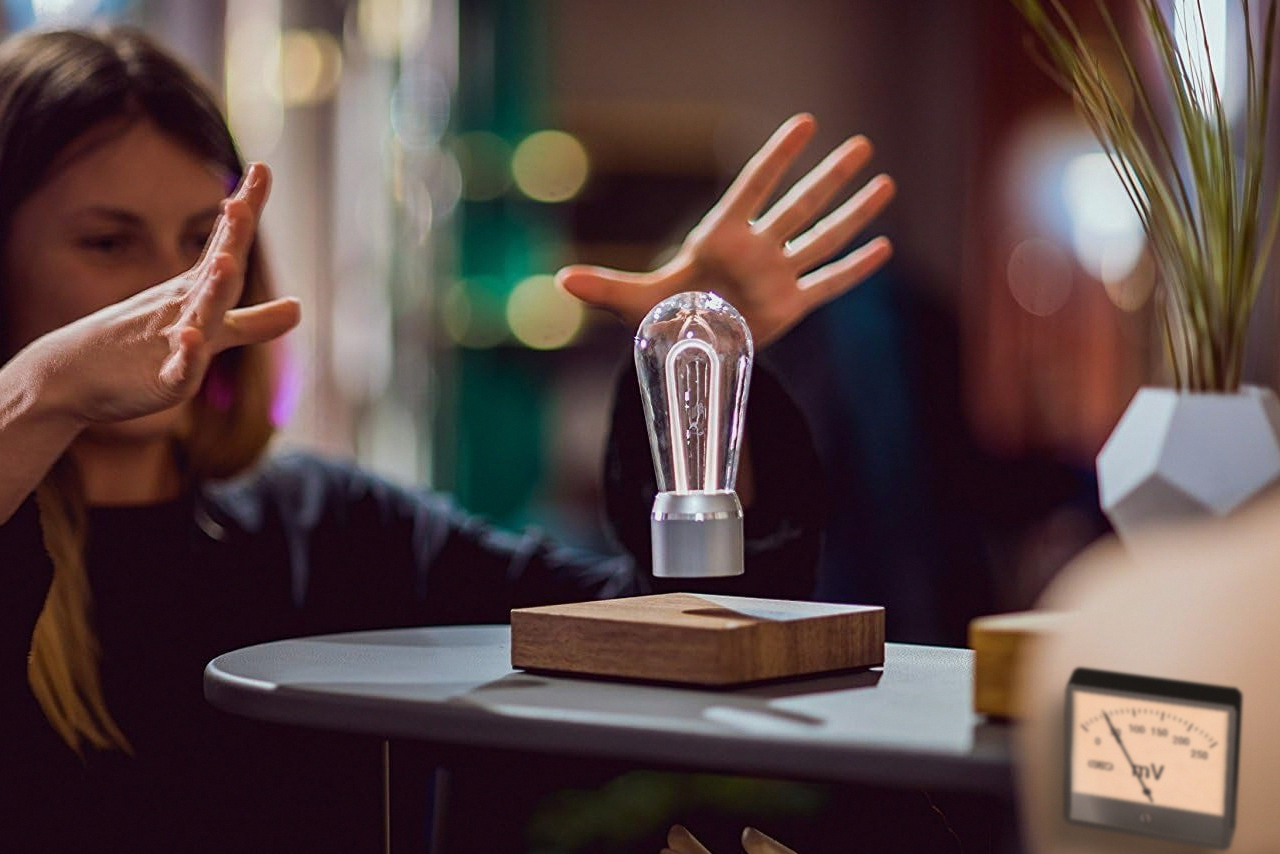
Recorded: 50 mV
